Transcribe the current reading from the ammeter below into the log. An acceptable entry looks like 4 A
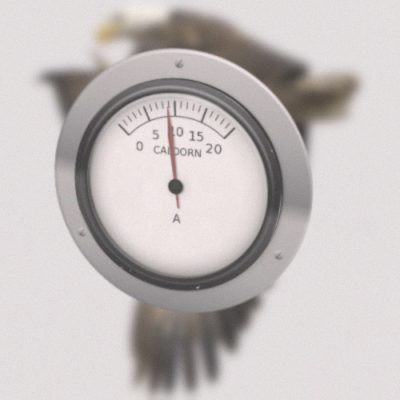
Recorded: 9 A
